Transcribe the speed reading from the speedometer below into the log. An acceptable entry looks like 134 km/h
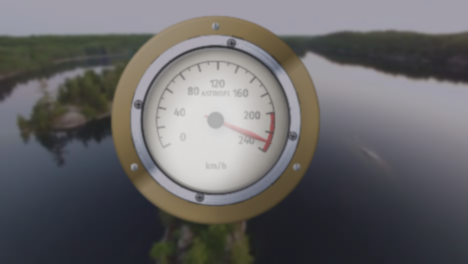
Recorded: 230 km/h
